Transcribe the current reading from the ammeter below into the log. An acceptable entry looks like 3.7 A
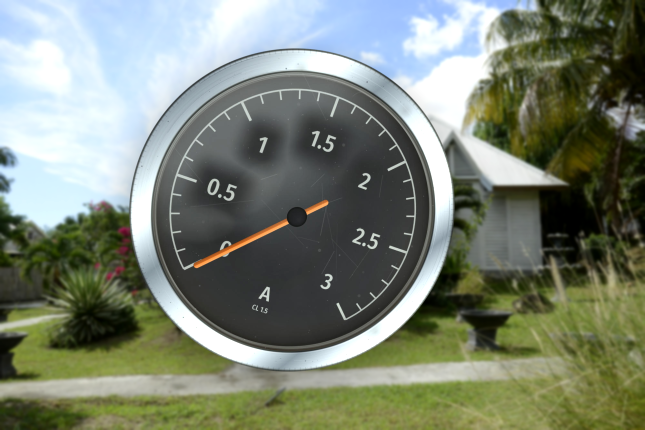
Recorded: 0 A
